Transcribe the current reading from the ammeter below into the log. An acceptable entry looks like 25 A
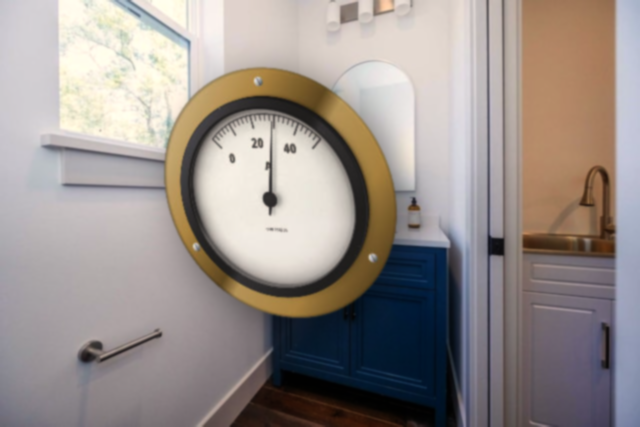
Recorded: 30 A
